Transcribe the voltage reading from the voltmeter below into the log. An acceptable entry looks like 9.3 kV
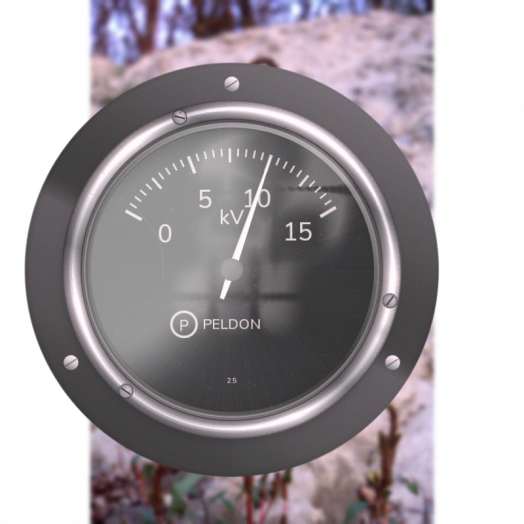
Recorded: 10 kV
